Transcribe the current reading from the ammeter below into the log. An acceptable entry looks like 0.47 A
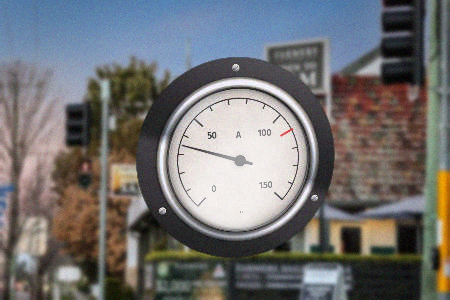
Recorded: 35 A
